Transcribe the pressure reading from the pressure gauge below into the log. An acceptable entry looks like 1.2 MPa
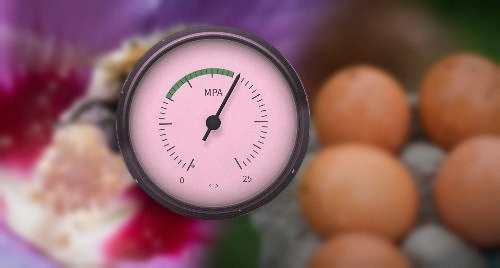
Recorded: 15 MPa
